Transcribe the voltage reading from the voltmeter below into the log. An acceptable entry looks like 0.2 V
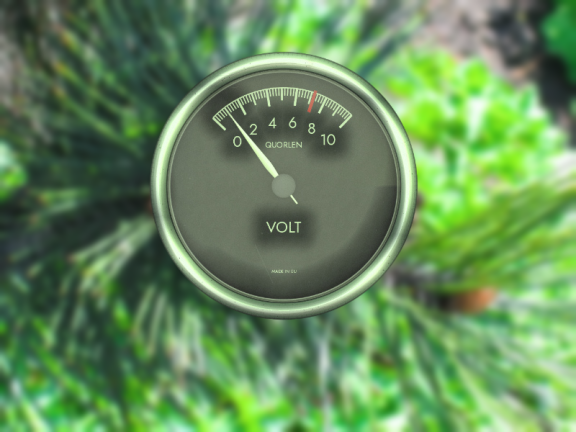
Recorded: 1 V
